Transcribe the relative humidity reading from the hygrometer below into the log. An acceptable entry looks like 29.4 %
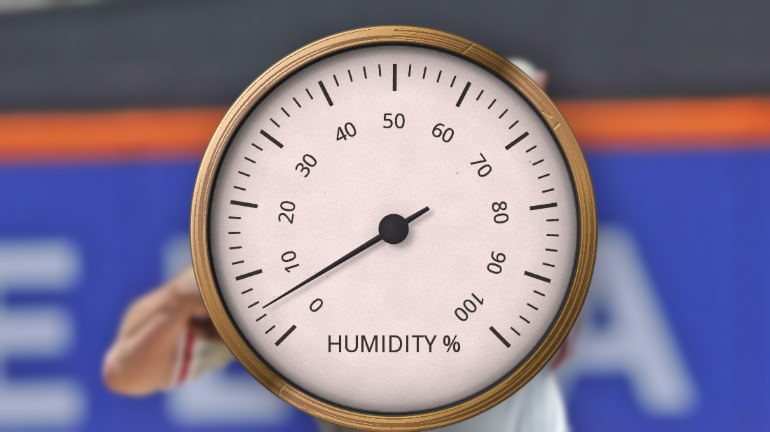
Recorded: 5 %
